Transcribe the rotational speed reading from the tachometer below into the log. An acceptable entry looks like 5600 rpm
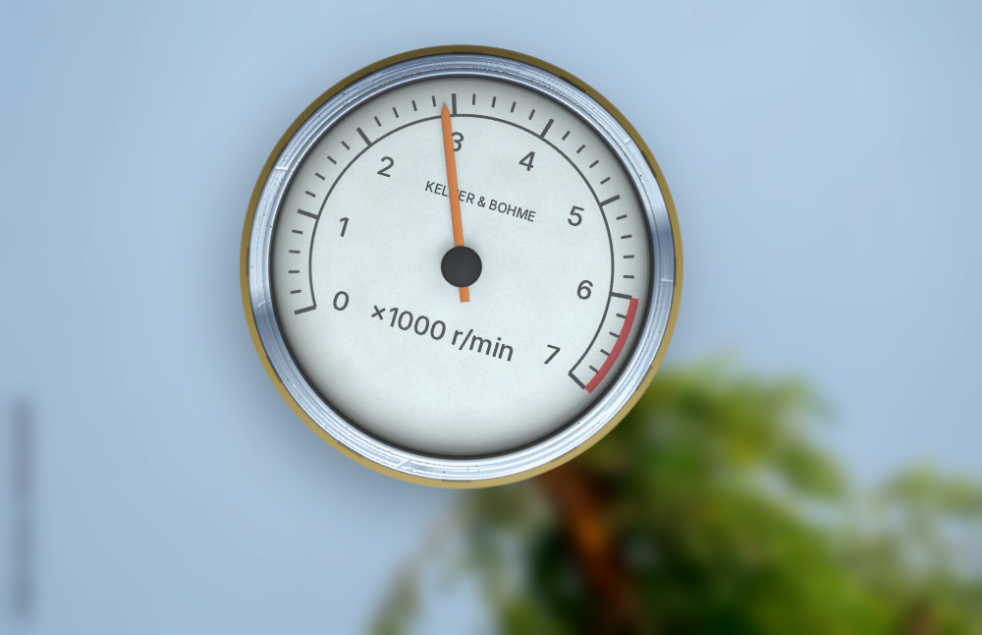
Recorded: 2900 rpm
